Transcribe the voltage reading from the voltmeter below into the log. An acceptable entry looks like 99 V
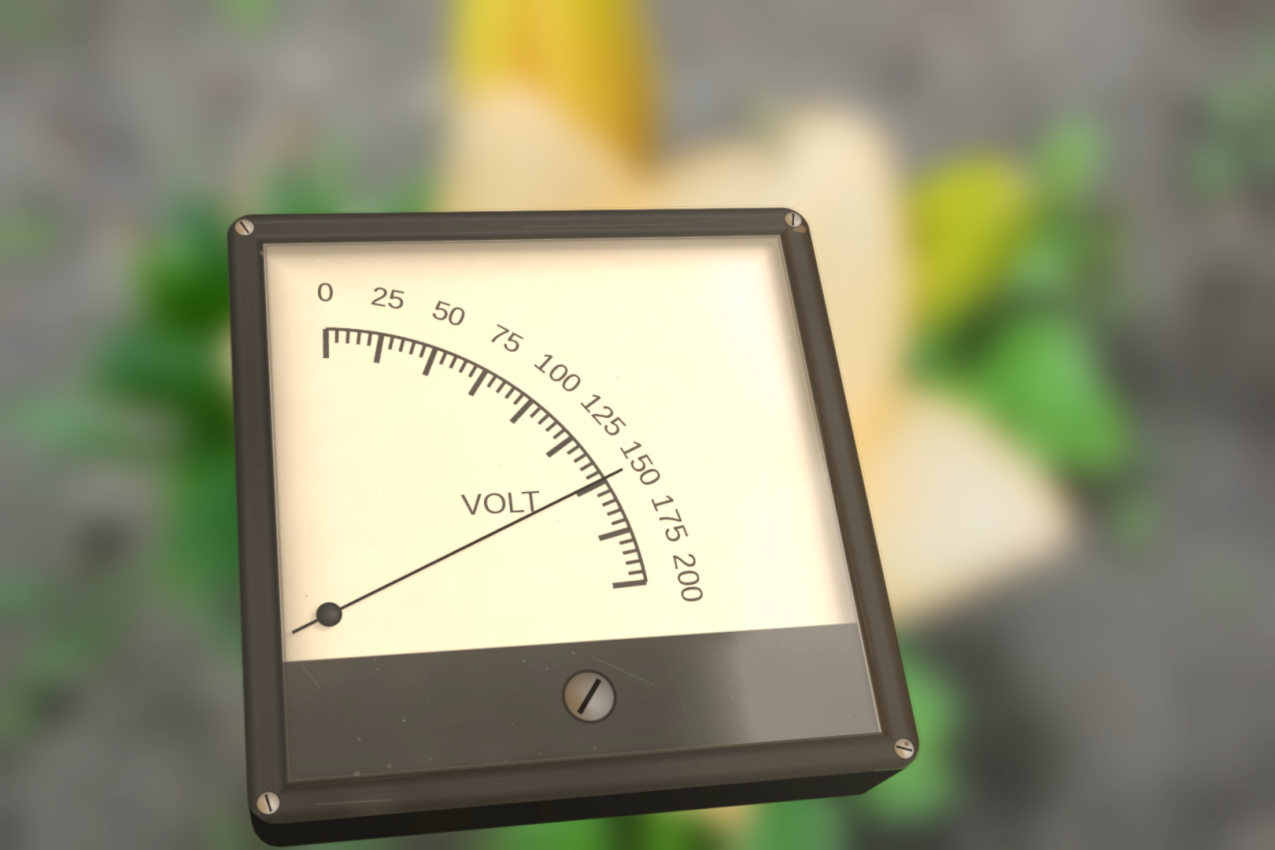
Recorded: 150 V
